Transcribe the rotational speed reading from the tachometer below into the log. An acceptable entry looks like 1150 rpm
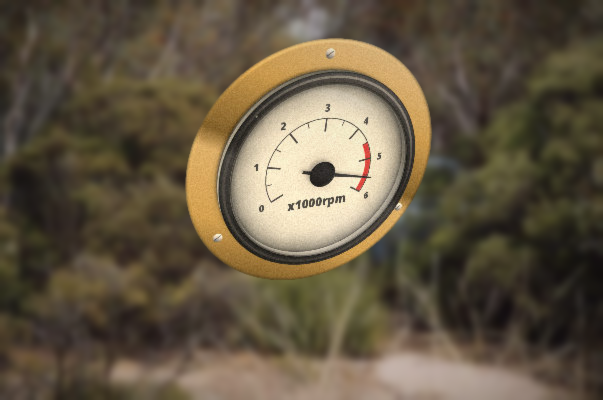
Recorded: 5500 rpm
